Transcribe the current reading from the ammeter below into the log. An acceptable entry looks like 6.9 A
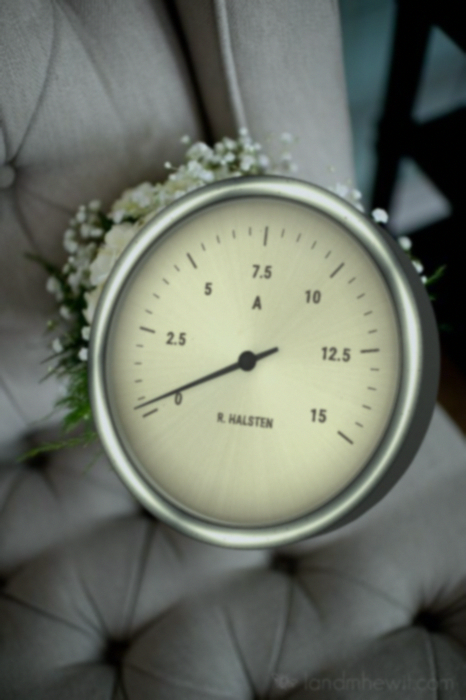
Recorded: 0.25 A
